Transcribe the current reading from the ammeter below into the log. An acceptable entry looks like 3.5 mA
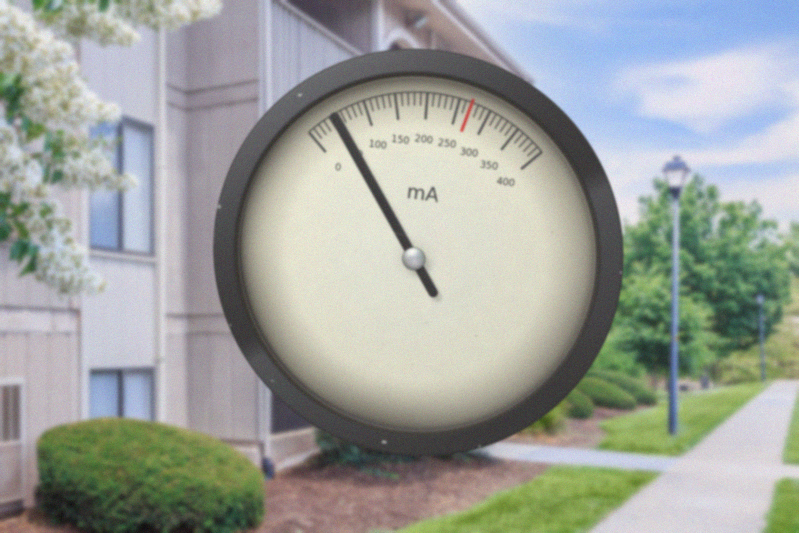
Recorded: 50 mA
